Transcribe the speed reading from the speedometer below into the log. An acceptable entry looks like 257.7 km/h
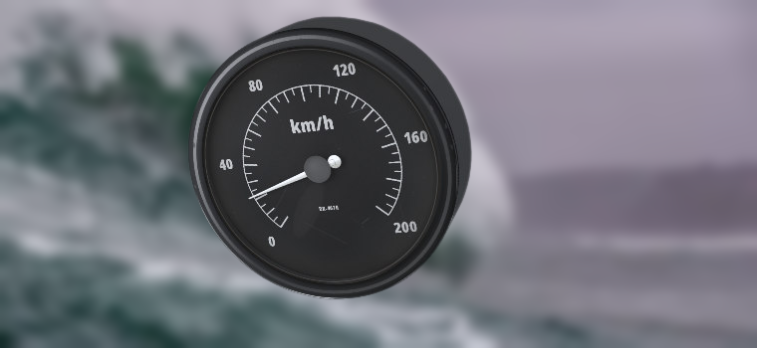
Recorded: 22.5 km/h
